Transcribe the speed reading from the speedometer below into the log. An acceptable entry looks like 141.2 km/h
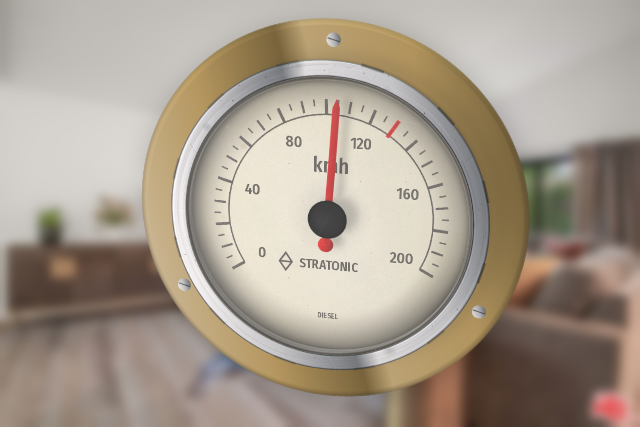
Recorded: 105 km/h
